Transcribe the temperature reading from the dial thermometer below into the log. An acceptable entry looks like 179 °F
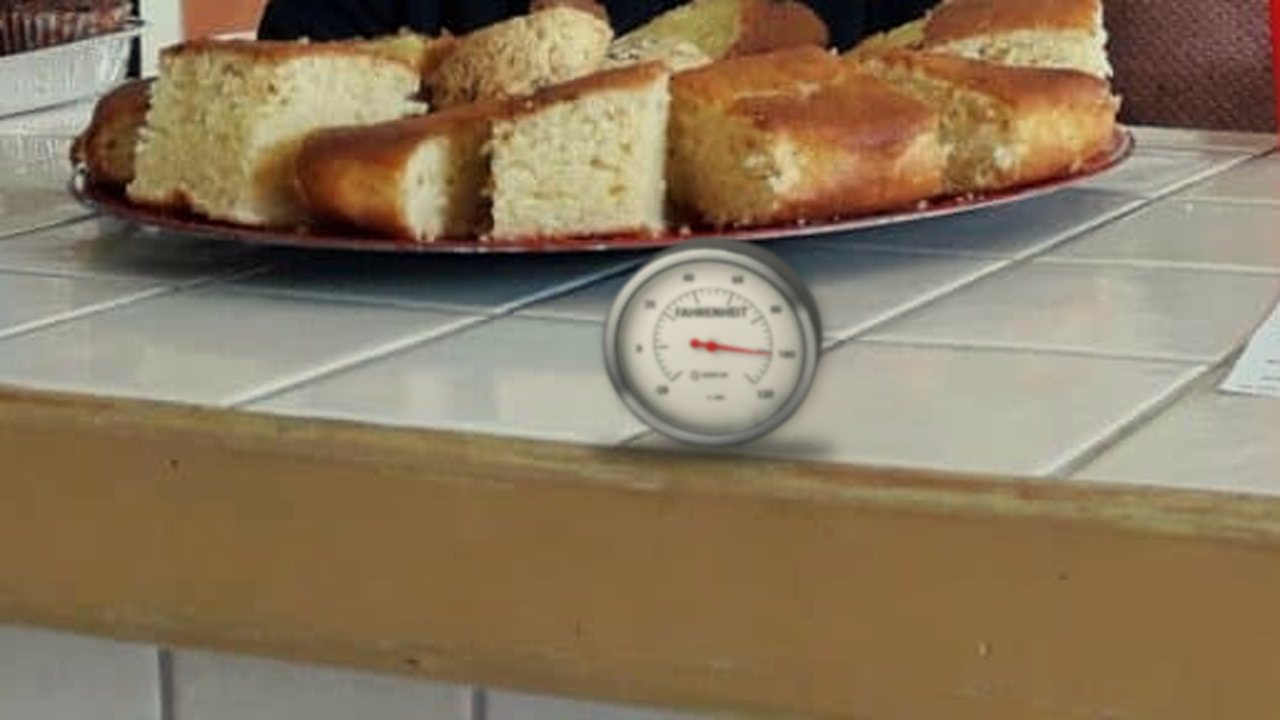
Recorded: 100 °F
